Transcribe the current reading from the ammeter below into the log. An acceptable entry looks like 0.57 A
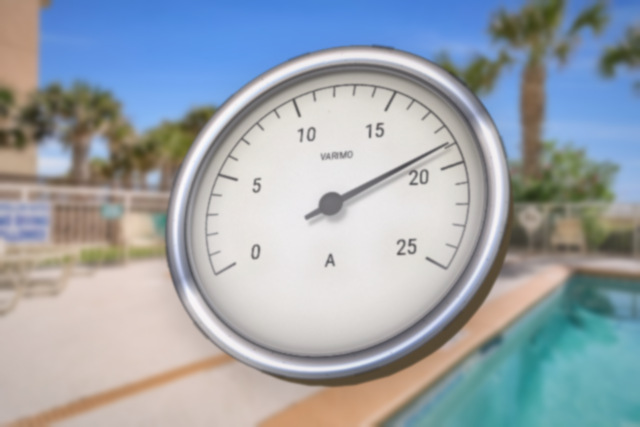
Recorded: 19 A
